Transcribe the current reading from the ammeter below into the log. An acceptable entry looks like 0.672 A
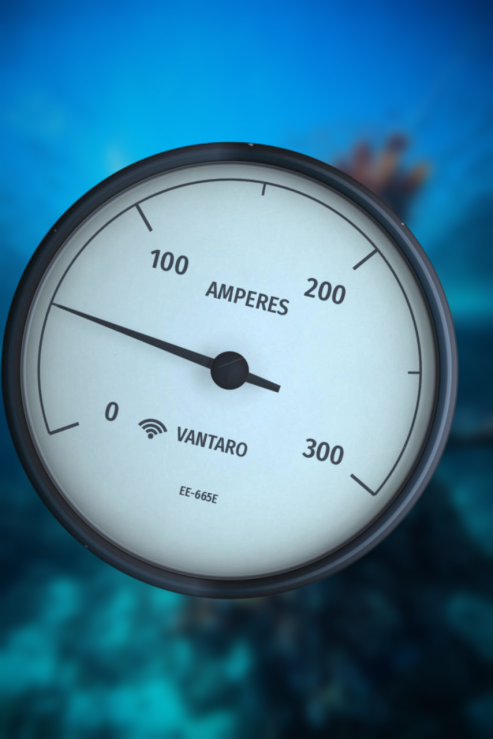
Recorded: 50 A
